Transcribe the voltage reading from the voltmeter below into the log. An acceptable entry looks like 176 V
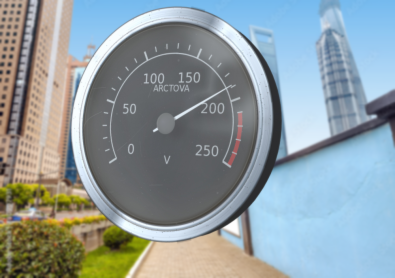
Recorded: 190 V
